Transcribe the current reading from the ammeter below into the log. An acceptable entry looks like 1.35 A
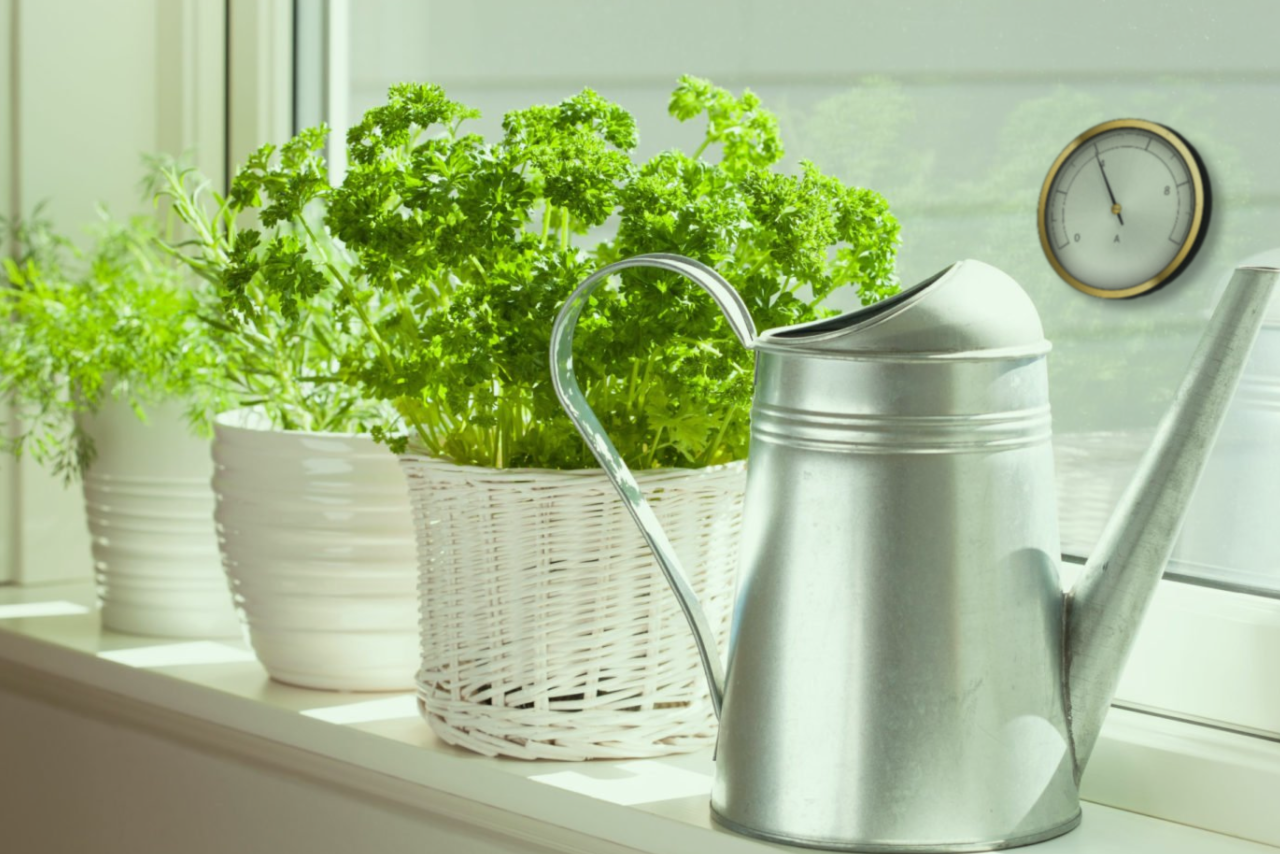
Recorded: 4 A
